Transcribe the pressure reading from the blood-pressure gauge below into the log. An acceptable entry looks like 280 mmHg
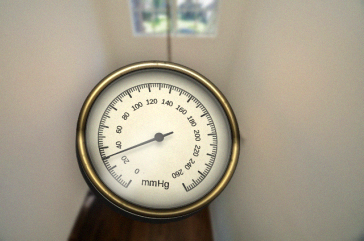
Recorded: 30 mmHg
